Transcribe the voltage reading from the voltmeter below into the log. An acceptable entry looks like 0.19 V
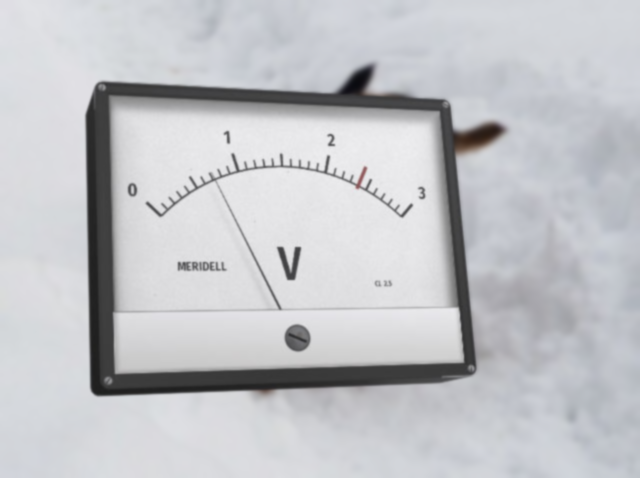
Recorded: 0.7 V
